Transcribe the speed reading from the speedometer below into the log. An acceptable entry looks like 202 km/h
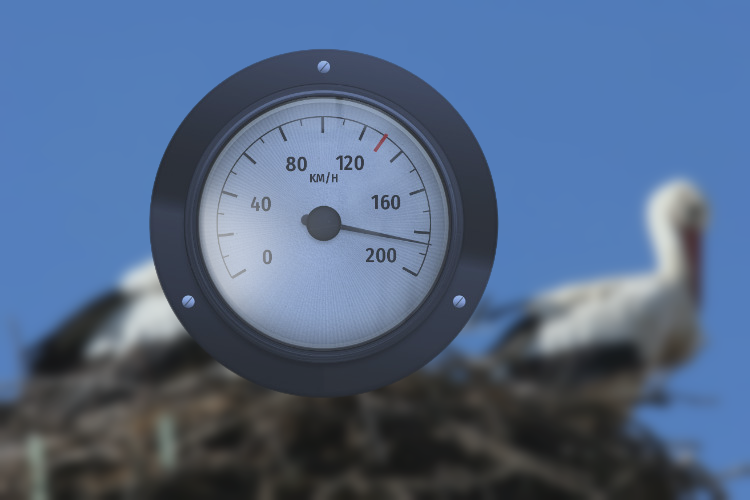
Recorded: 185 km/h
